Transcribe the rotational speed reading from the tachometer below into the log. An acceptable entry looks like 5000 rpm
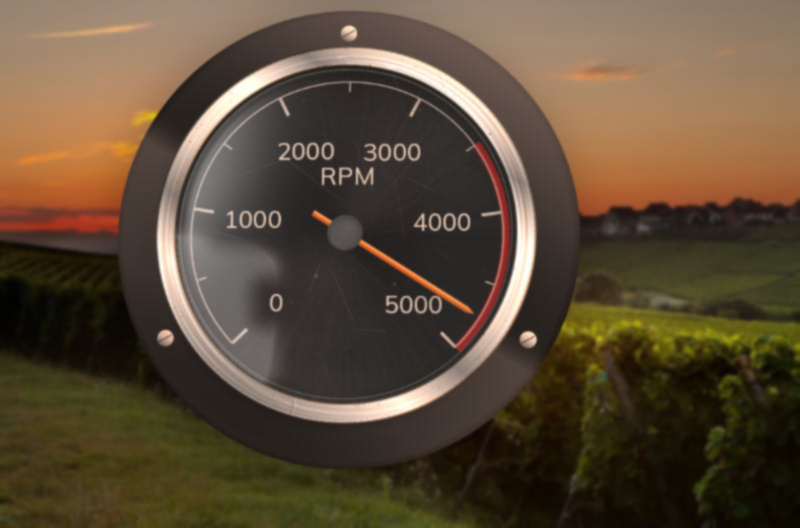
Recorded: 4750 rpm
